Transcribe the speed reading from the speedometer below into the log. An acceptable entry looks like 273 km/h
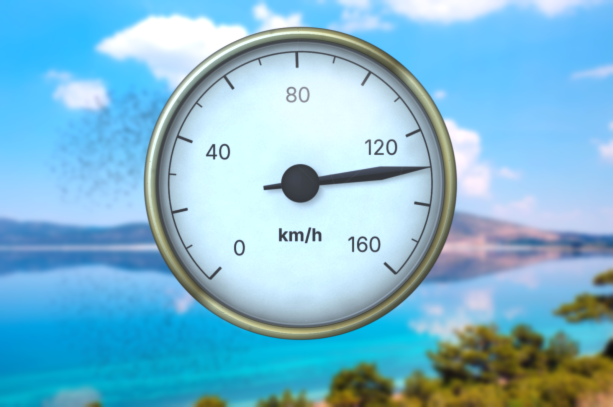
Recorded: 130 km/h
